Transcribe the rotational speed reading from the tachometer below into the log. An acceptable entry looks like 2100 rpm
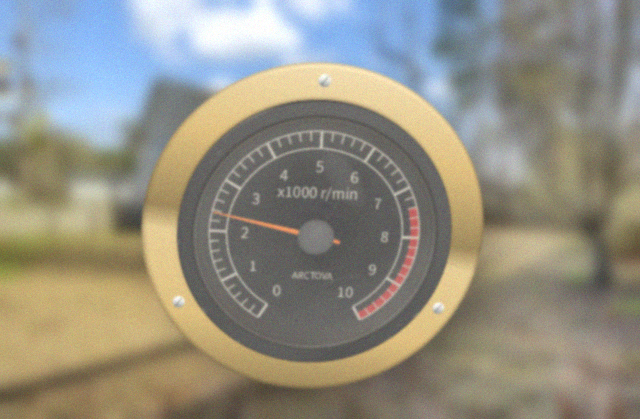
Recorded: 2400 rpm
